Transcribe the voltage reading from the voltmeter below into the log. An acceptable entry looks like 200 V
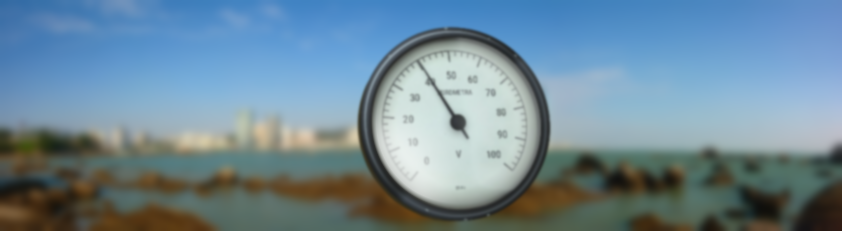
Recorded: 40 V
